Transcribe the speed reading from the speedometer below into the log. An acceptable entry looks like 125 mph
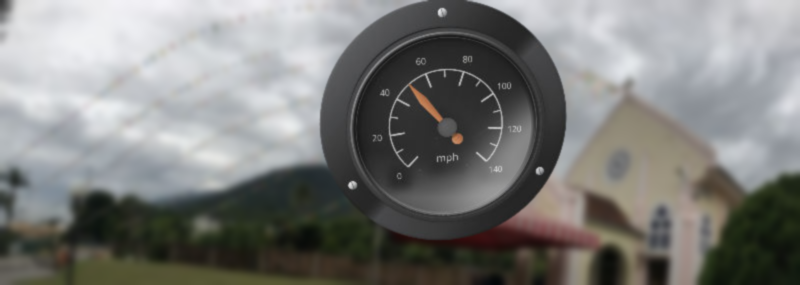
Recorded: 50 mph
